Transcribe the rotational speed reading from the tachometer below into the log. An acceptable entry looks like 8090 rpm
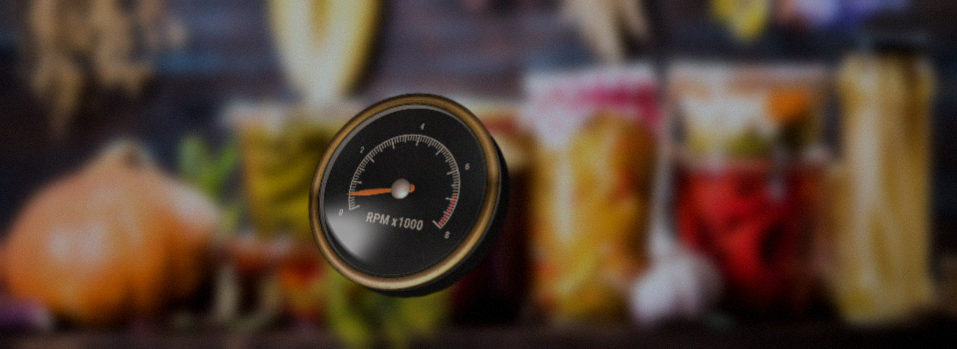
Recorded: 500 rpm
